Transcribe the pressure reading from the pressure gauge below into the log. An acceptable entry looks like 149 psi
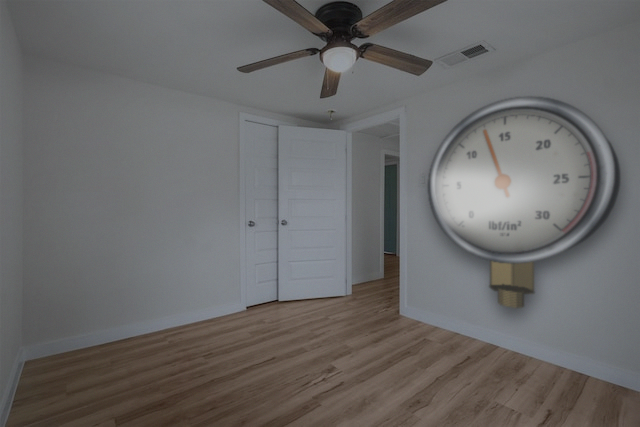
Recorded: 13 psi
